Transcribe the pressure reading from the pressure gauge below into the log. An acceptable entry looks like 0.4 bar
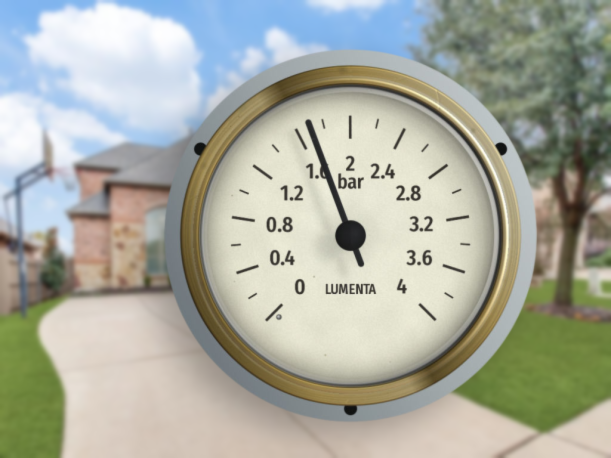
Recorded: 1.7 bar
